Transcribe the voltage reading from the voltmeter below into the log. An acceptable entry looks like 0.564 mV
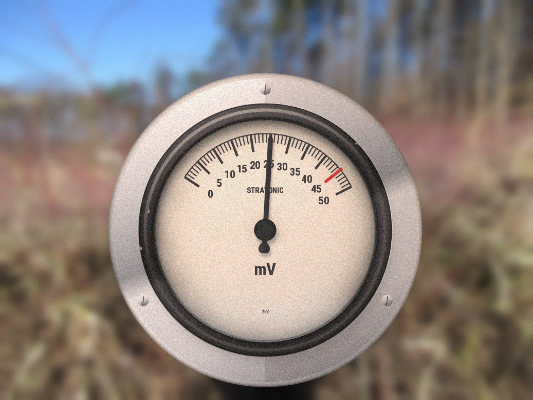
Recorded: 25 mV
